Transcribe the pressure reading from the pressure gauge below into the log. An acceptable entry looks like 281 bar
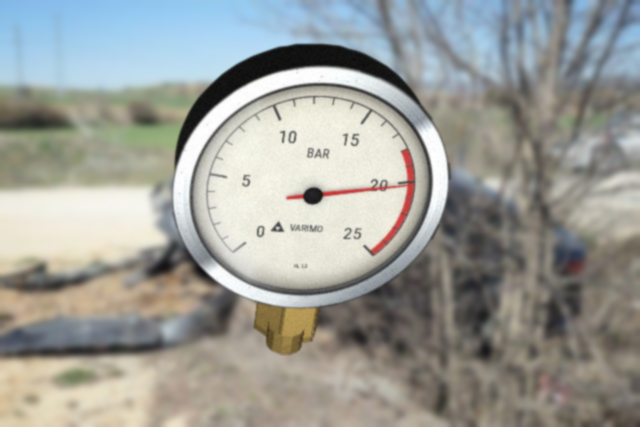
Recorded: 20 bar
